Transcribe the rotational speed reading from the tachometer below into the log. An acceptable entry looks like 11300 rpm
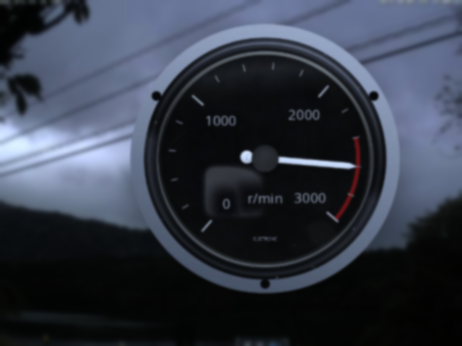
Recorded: 2600 rpm
